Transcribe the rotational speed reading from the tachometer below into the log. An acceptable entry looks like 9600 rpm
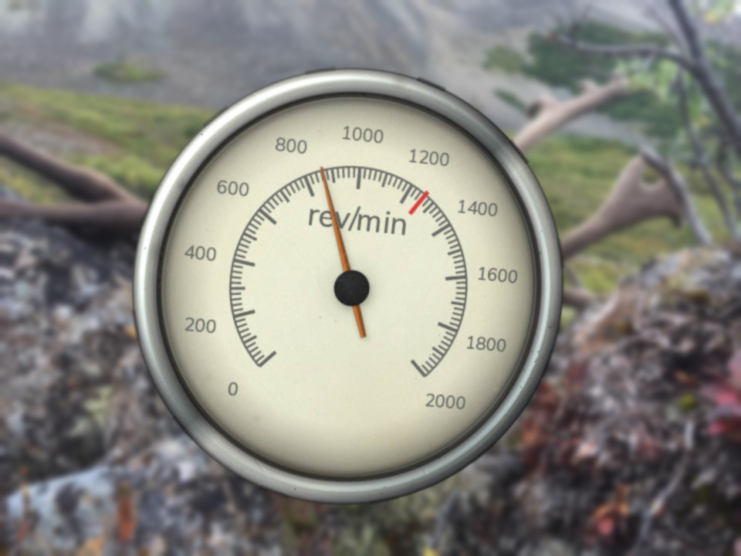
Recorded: 860 rpm
